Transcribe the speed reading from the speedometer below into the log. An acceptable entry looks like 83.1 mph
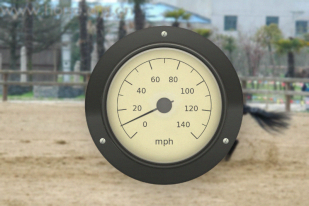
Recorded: 10 mph
